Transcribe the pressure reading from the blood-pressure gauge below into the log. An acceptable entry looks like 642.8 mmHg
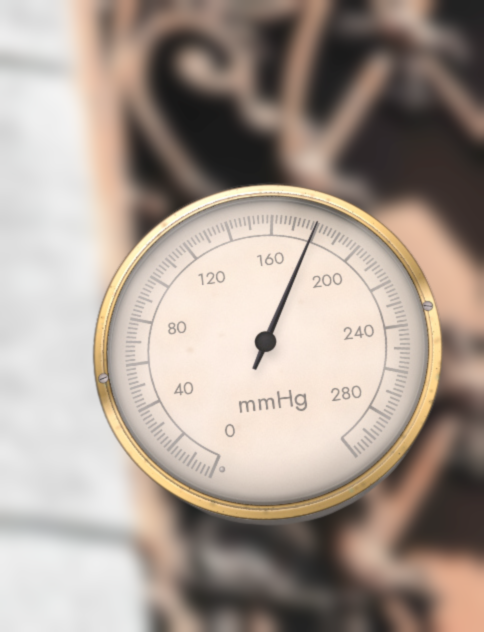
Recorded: 180 mmHg
